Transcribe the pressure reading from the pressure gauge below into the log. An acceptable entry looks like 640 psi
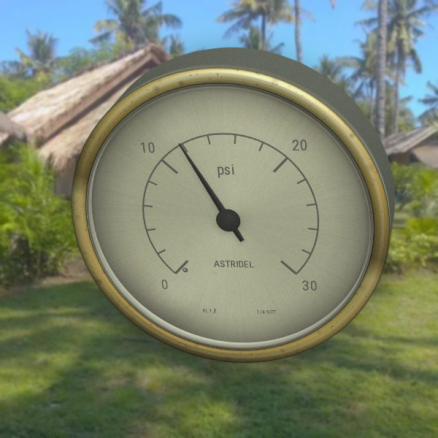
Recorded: 12 psi
